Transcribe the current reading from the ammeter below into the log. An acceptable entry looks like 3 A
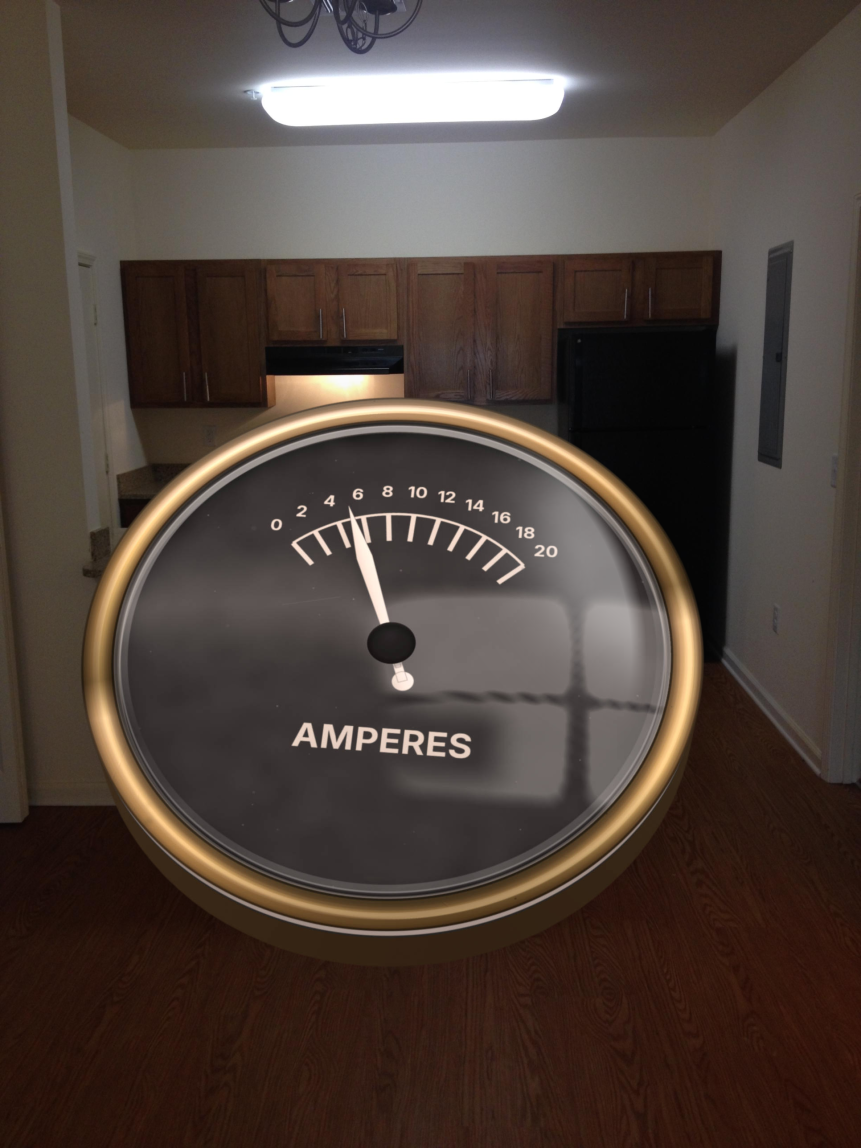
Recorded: 5 A
